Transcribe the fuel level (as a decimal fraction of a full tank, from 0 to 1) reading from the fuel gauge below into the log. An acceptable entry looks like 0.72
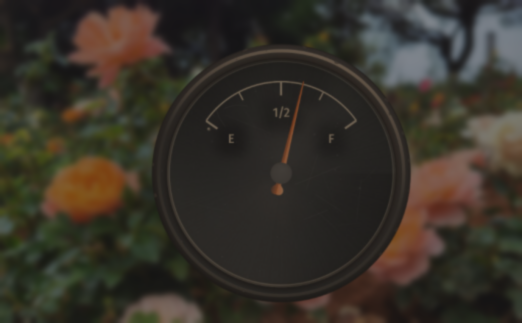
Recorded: 0.625
